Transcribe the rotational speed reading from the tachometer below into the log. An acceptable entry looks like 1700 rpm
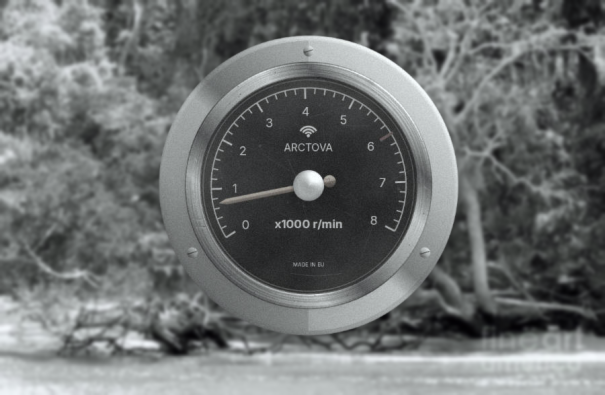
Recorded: 700 rpm
